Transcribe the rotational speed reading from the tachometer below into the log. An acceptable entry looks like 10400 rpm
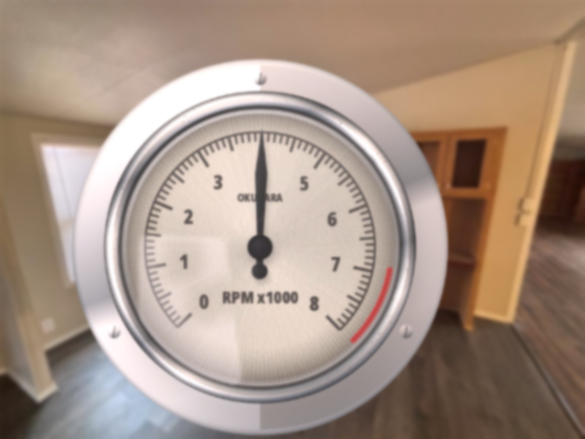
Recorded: 4000 rpm
